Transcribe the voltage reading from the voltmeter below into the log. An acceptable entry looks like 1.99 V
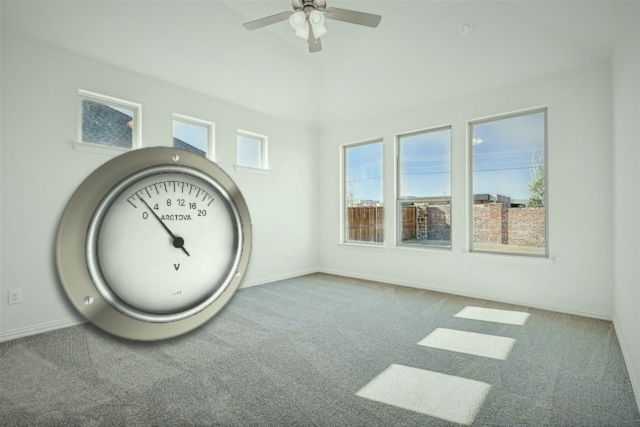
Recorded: 2 V
